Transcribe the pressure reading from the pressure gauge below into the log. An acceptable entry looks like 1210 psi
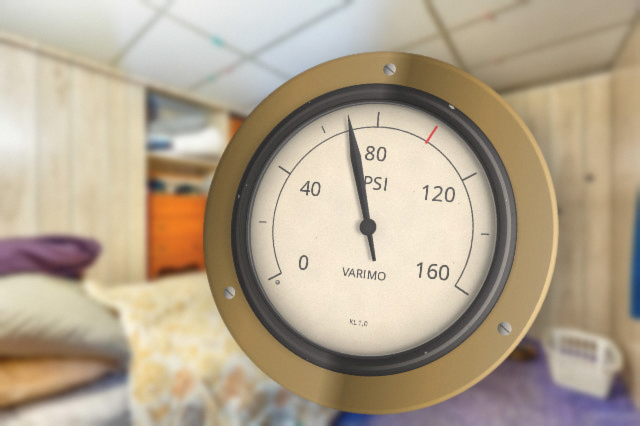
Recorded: 70 psi
